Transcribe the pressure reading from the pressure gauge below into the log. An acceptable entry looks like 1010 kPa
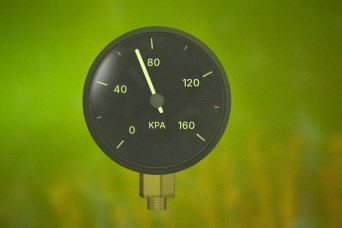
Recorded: 70 kPa
